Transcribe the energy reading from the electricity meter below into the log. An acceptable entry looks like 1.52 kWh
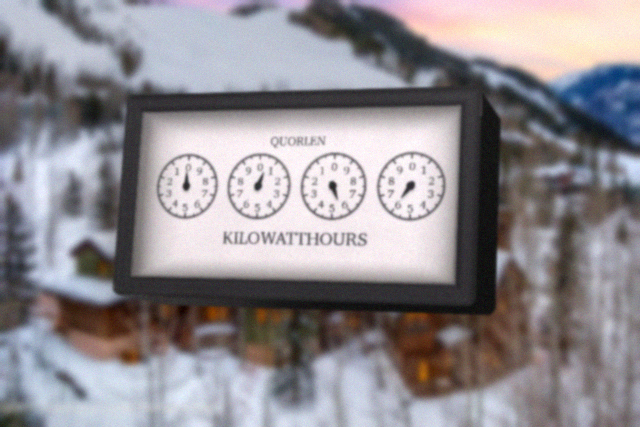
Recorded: 56 kWh
